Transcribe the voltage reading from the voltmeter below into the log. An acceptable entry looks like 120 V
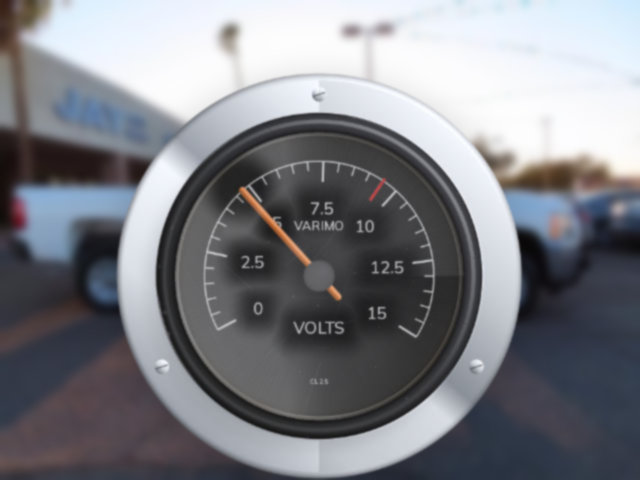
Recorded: 4.75 V
